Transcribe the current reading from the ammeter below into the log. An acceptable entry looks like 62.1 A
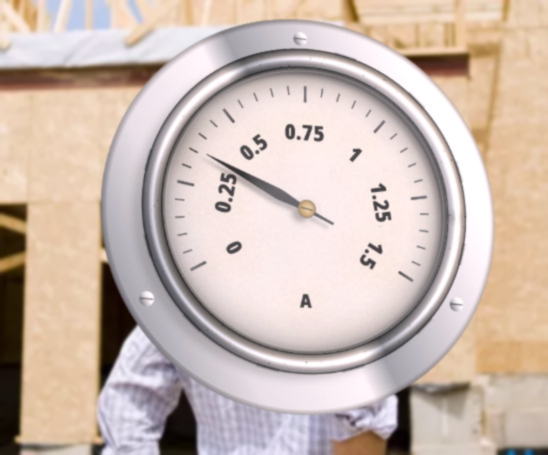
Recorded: 0.35 A
